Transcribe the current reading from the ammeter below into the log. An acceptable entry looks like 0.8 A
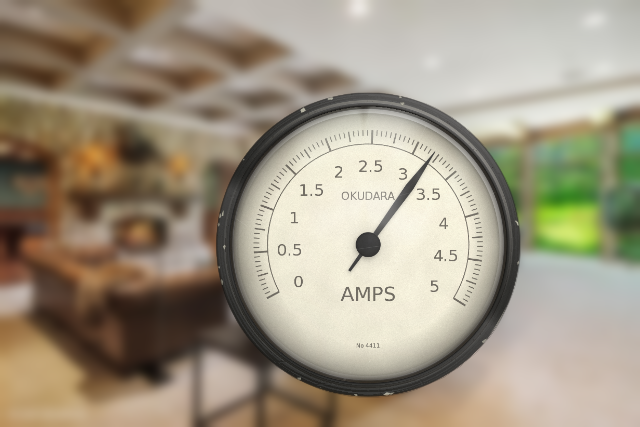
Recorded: 3.2 A
